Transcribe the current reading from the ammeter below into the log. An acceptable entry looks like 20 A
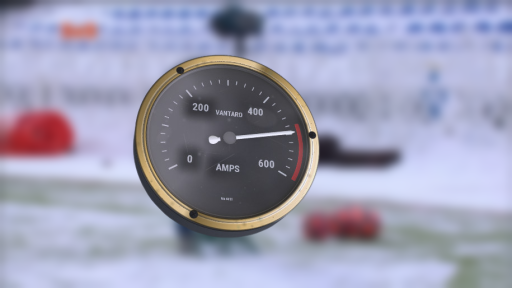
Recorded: 500 A
